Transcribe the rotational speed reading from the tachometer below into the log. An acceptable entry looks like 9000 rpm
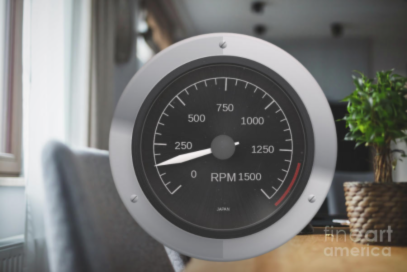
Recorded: 150 rpm
